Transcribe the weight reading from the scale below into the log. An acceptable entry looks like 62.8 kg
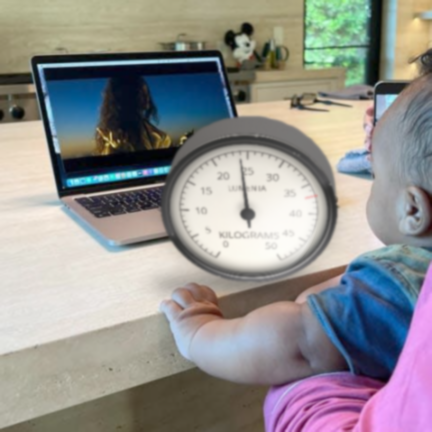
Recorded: 24 kg
